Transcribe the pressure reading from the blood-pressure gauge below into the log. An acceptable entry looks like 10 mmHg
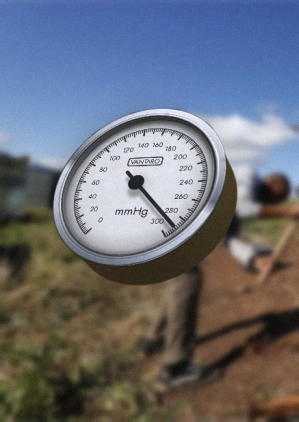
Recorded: 290 mmHg
